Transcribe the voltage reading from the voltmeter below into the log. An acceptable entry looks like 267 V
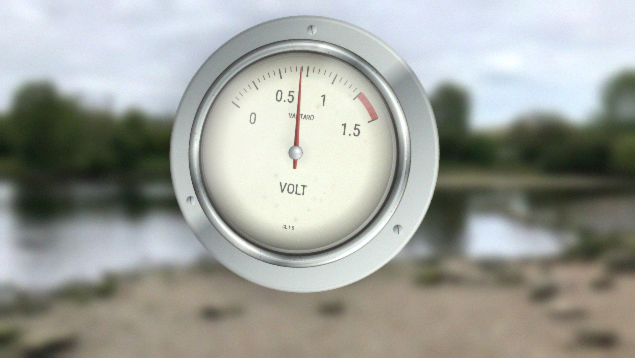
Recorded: 0.7 V
